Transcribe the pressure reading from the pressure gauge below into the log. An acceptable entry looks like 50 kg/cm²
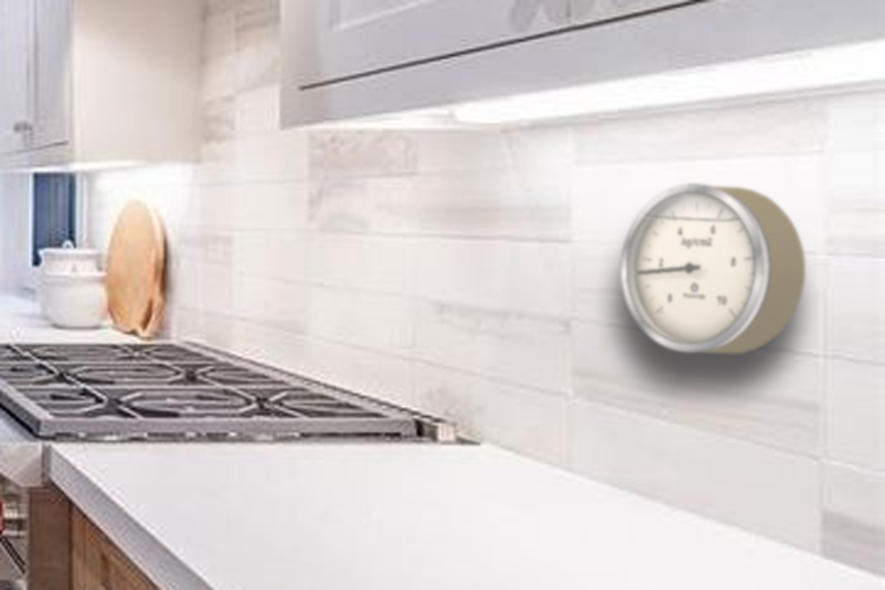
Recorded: 1.5 kg/cm²
